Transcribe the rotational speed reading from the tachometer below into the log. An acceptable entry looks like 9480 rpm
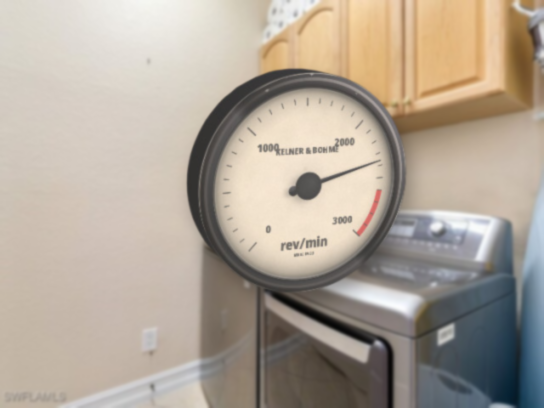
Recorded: 2350 rpm
